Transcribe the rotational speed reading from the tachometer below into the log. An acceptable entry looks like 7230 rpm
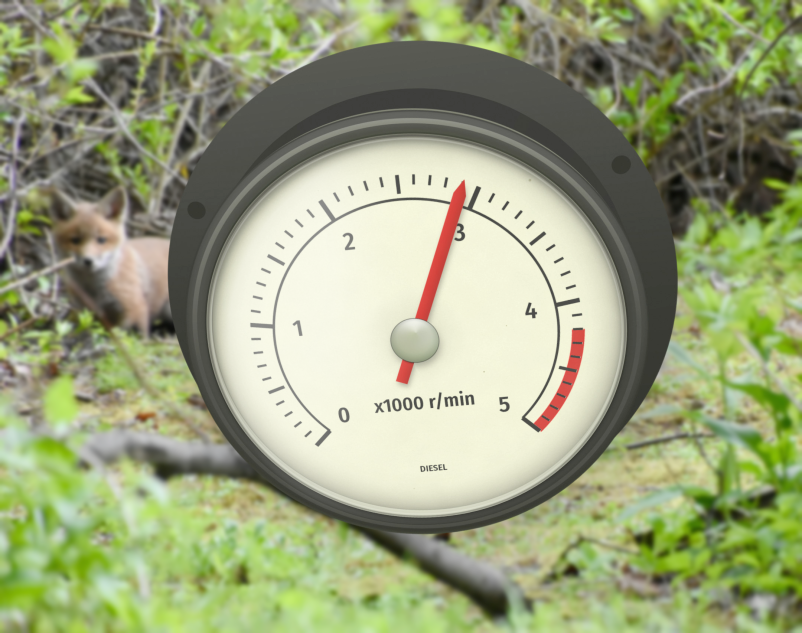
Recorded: 2900 rpm
